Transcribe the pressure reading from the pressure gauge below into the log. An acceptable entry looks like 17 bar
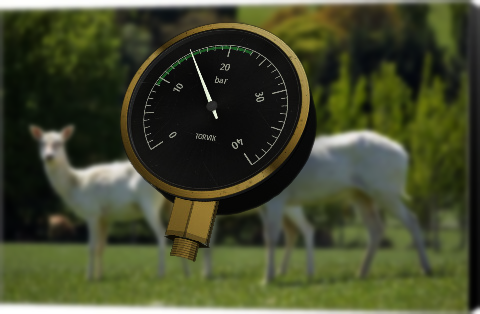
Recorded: 15 bar
